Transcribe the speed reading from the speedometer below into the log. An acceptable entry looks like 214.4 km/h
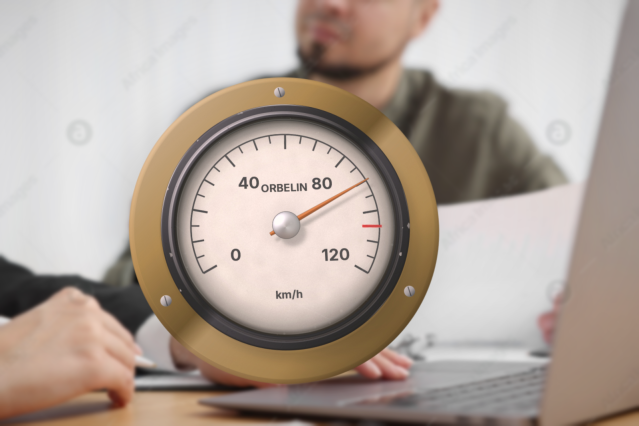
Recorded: 90 km/h
